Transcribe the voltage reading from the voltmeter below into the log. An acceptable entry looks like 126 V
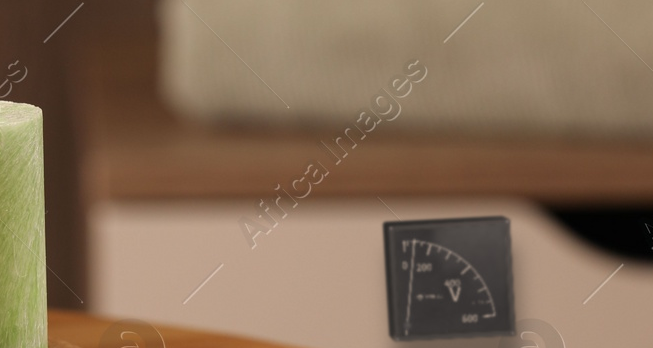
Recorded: 100 V
